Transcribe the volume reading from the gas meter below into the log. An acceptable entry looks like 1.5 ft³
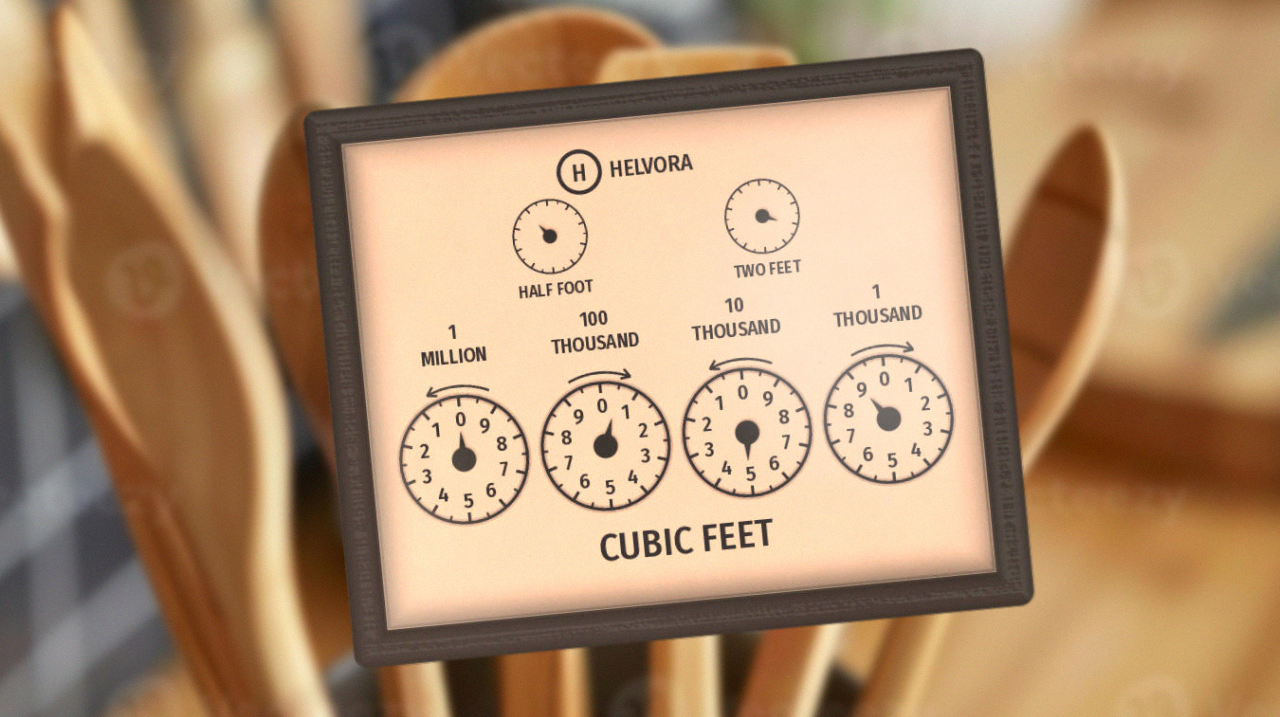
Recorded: 4900 ft³
